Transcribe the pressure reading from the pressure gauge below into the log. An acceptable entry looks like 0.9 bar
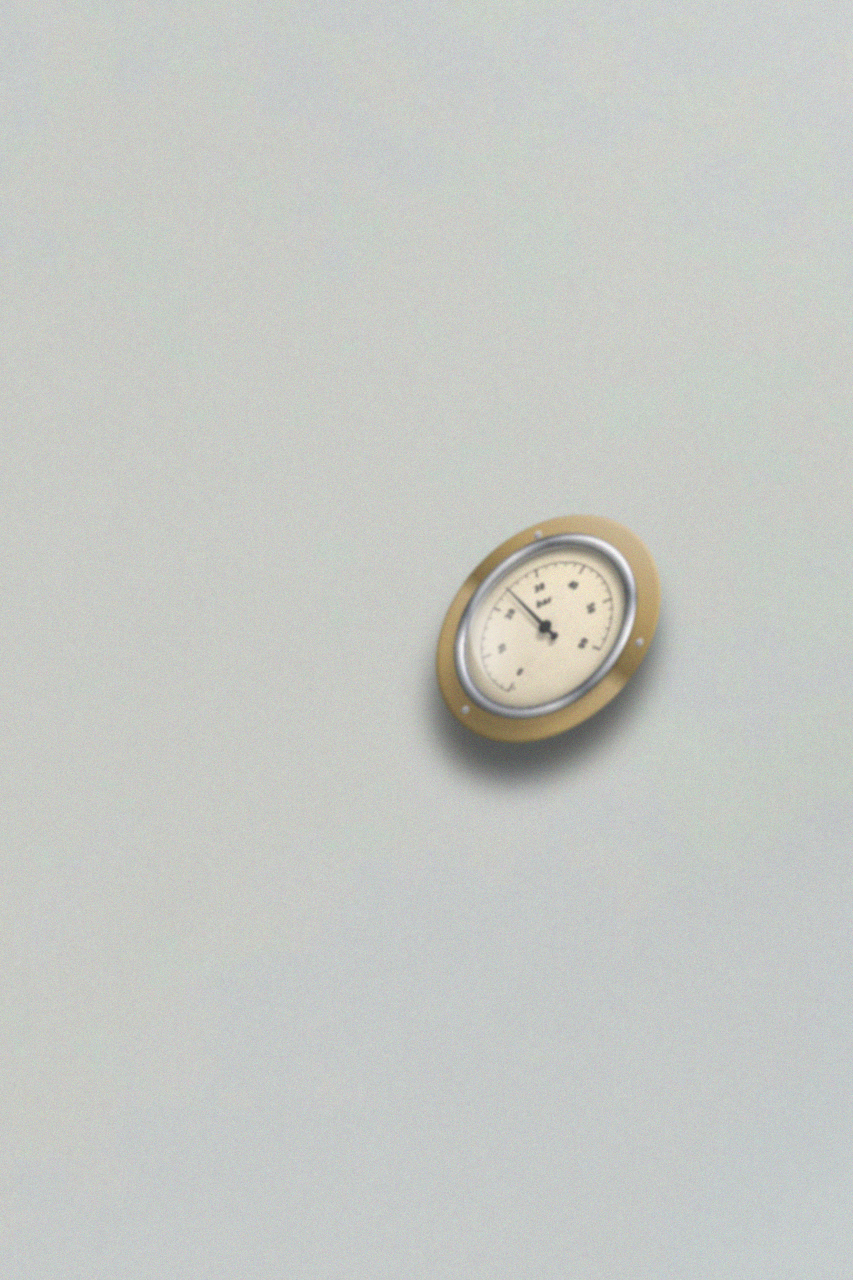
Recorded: 24 bar
